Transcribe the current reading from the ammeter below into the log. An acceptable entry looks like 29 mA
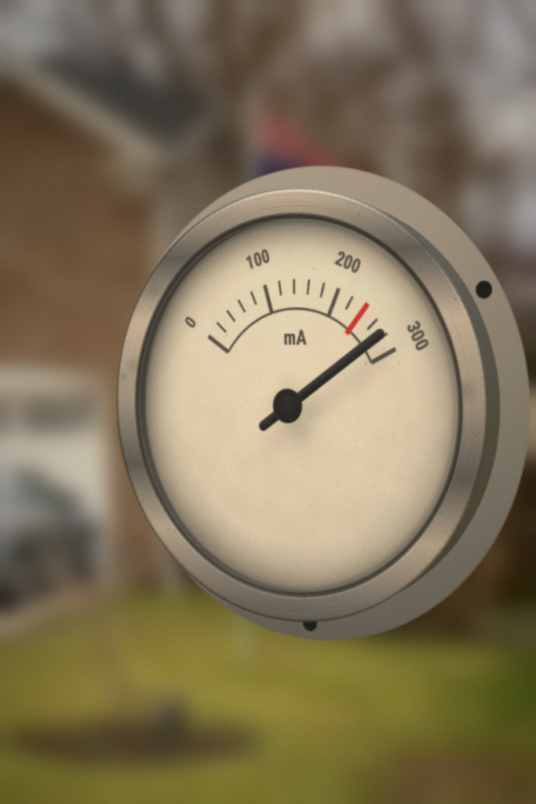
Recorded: 280 mA
